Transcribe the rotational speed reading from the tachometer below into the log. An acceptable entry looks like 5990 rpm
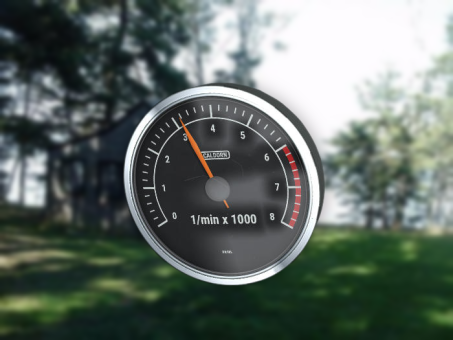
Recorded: 3200 rpm
